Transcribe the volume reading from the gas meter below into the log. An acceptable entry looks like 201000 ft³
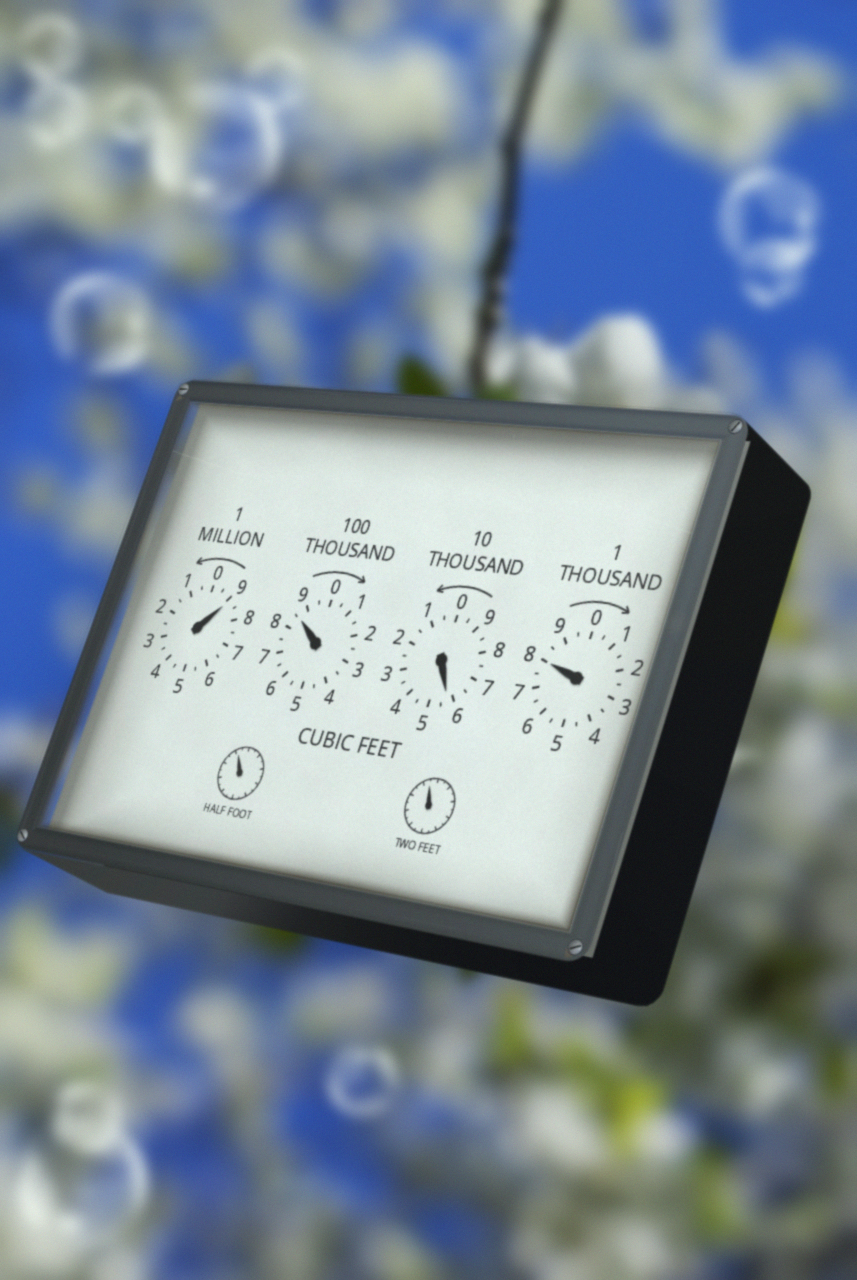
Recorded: 885800 ft³
